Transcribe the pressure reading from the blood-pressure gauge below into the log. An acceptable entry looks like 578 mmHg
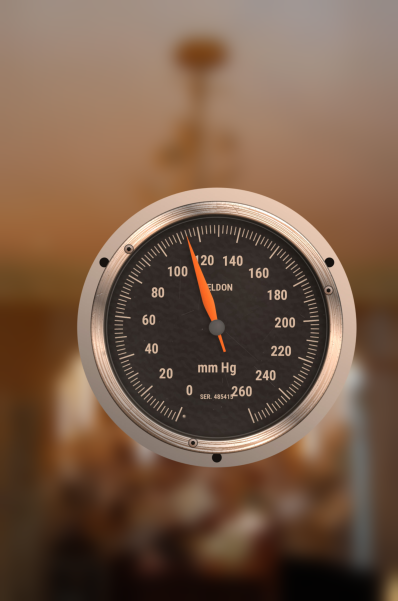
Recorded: 114 mmHg
